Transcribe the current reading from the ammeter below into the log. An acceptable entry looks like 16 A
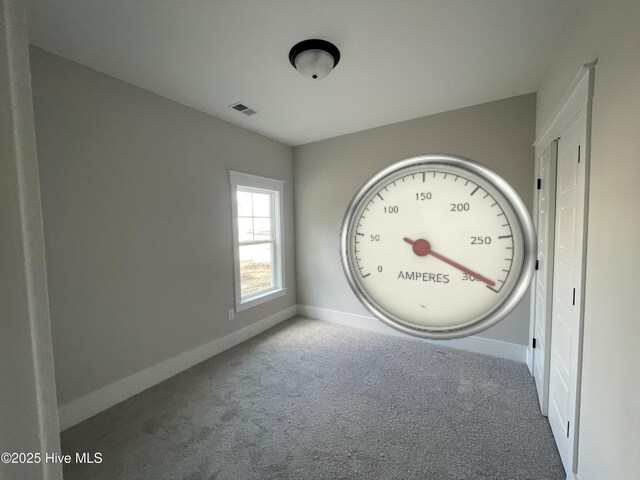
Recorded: 295 A
